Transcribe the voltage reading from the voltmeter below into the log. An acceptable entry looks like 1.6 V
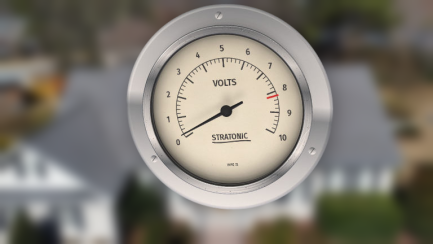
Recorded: 0.2 V
